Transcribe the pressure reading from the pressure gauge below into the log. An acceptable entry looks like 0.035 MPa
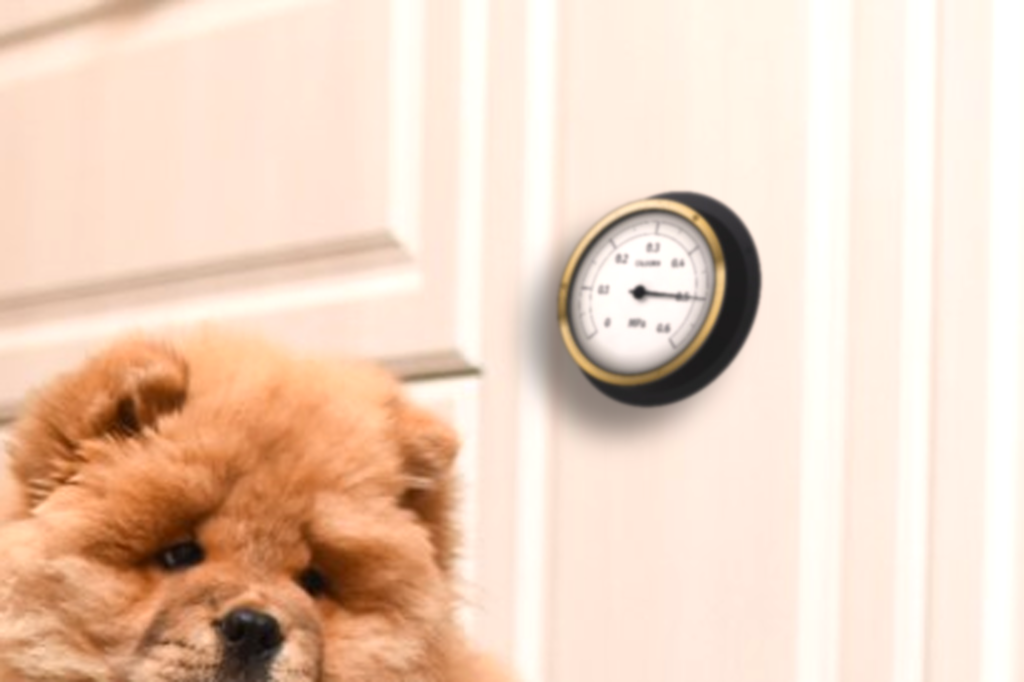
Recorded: 0.5 MPa
